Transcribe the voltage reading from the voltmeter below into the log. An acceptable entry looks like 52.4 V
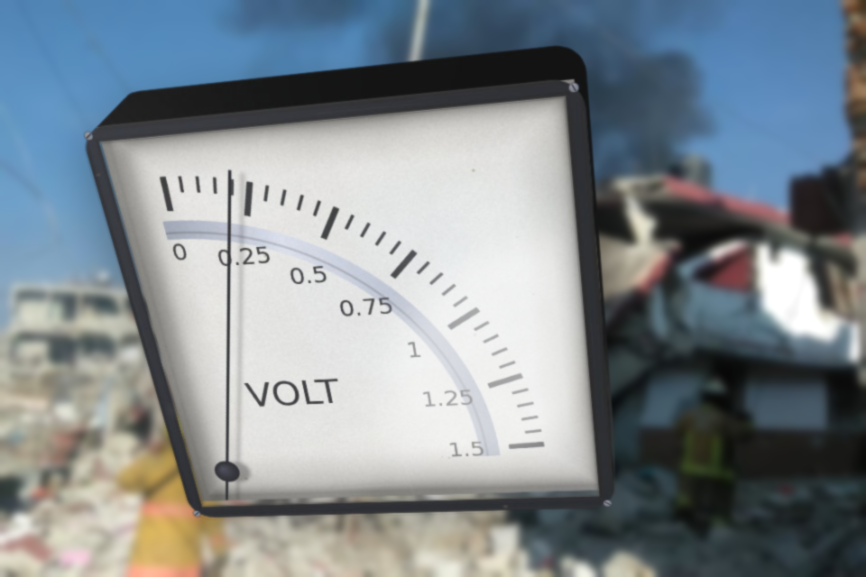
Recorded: 0.2 V
